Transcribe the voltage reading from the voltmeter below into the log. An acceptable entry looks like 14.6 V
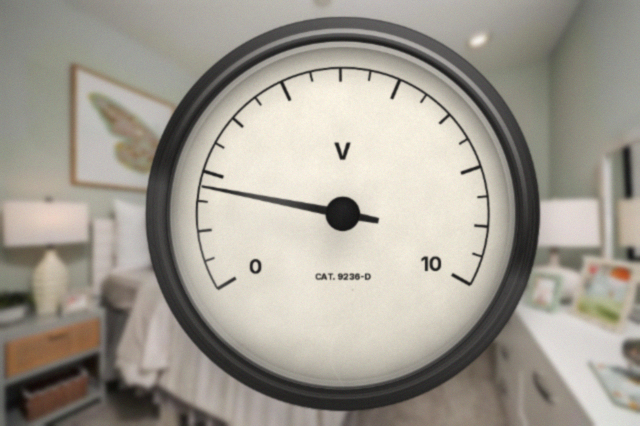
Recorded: 1.75 V
